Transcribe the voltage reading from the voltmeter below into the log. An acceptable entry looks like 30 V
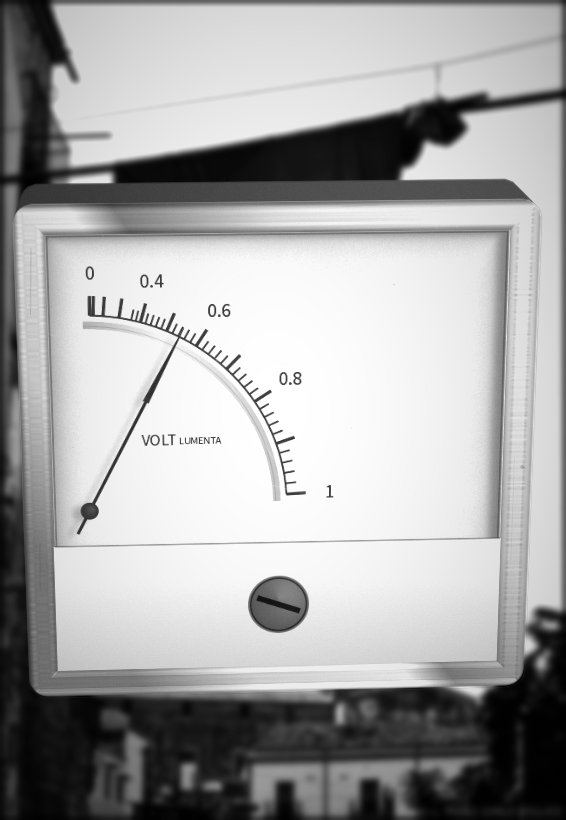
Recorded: 0.54 V
